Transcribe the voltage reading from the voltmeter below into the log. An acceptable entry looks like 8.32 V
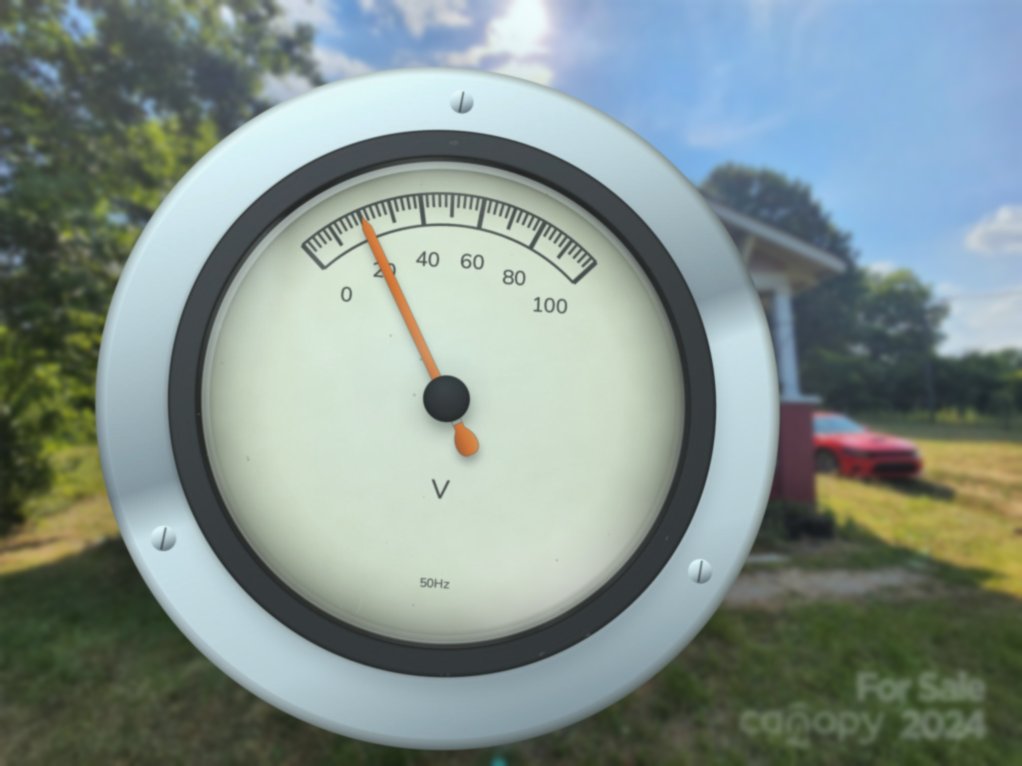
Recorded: 20 V
